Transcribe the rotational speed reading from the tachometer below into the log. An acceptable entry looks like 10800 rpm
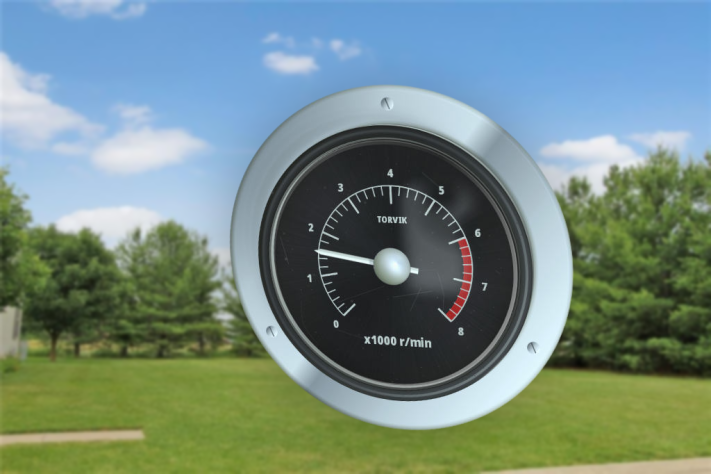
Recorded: 1600 rpm
